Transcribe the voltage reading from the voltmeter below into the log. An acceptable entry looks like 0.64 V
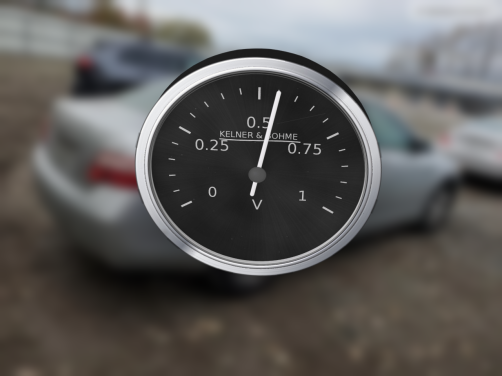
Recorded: 0.55 V
